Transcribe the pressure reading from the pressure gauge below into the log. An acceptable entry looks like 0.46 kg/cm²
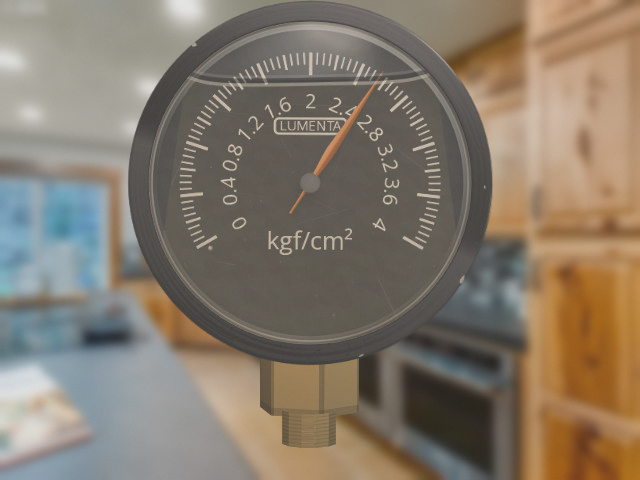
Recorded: 2.55 kg/cm²
